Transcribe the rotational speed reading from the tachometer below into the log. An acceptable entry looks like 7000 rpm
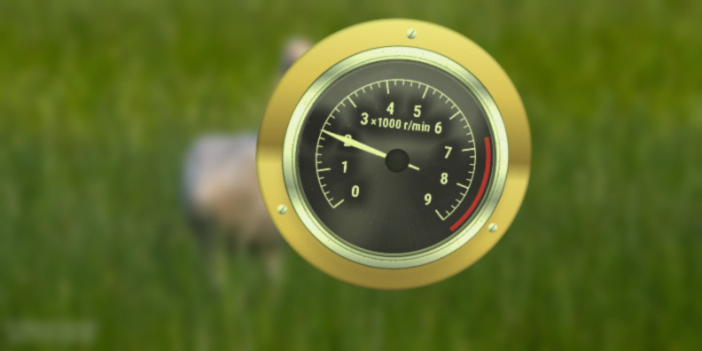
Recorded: 2000 rpm
